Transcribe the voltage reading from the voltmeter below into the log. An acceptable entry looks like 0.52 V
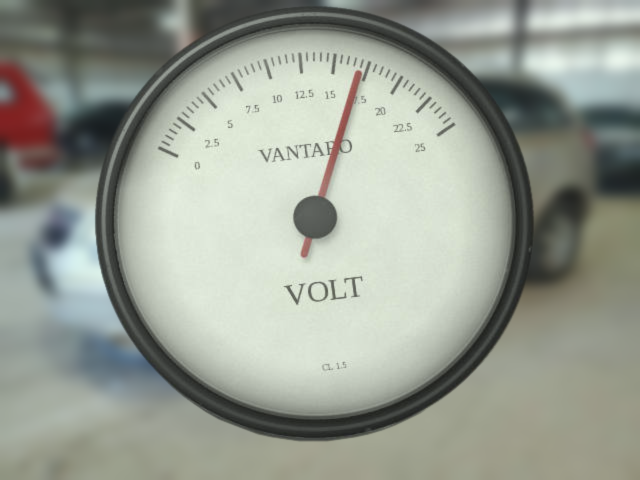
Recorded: 17 V
